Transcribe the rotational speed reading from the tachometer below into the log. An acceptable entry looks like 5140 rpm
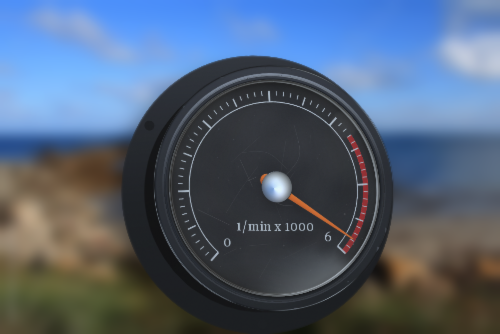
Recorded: 5800 rpm
